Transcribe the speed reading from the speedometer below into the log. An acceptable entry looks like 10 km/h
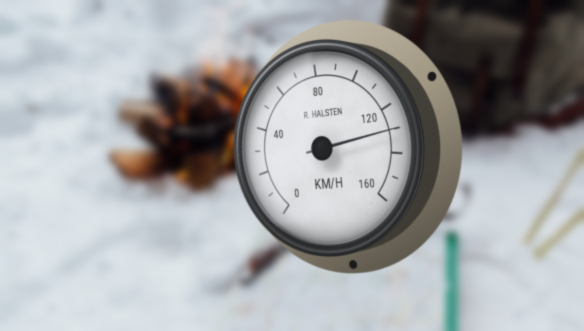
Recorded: 130 km/h
